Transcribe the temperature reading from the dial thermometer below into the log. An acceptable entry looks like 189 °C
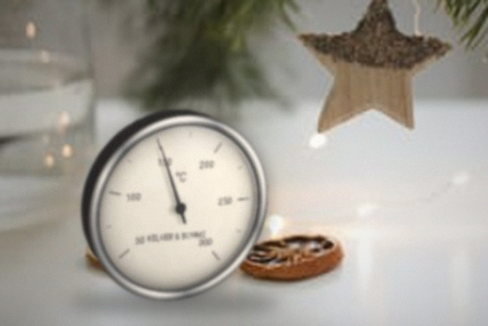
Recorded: 150 °C
